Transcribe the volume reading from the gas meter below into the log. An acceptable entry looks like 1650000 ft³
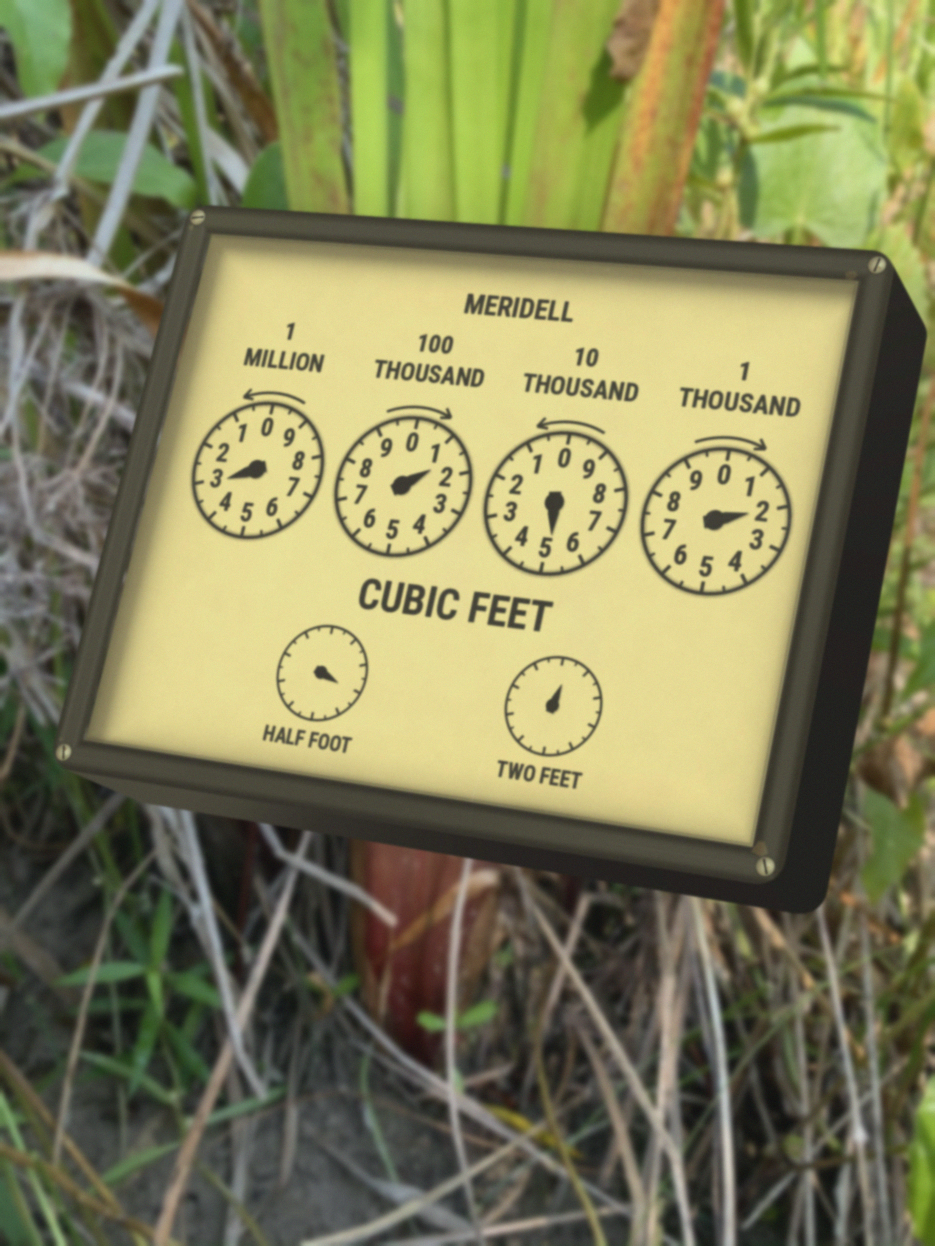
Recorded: 315200 ft³
